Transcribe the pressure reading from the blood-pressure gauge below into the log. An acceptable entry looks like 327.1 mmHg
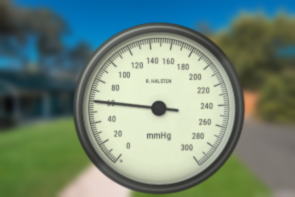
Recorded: 60 mmHg
